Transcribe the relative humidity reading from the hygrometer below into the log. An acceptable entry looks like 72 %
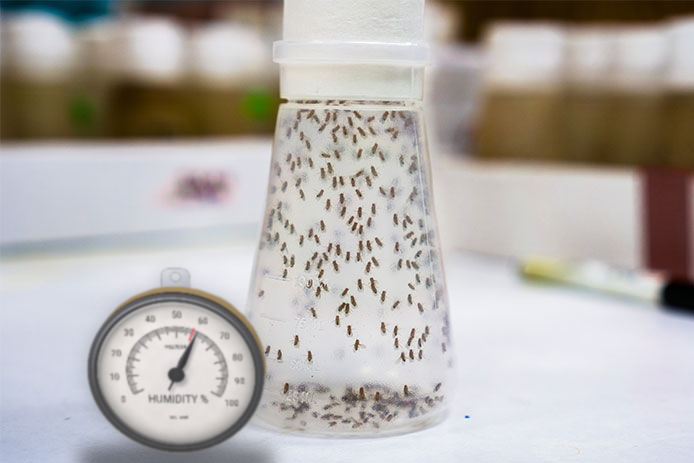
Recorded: 60 %
